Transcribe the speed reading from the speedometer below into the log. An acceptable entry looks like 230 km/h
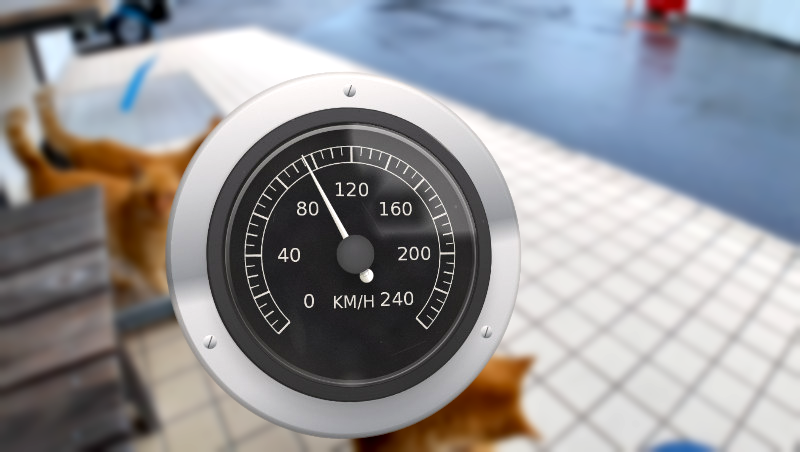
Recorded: 95 km/h
